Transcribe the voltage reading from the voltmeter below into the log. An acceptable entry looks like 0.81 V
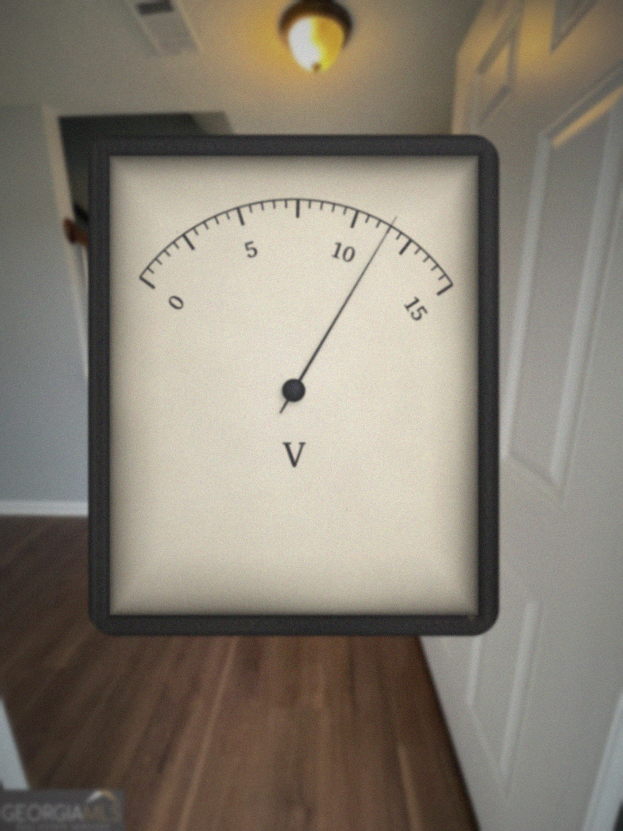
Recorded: 11.5 V
